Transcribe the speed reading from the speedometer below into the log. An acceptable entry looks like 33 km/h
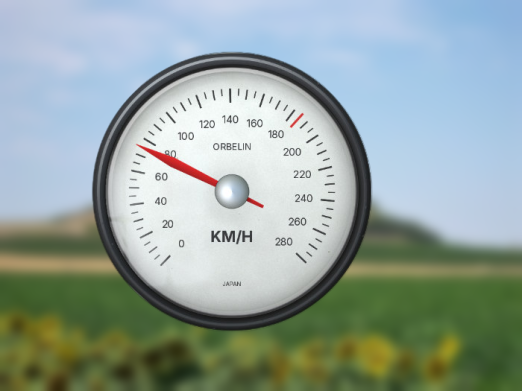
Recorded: 75 km/h
